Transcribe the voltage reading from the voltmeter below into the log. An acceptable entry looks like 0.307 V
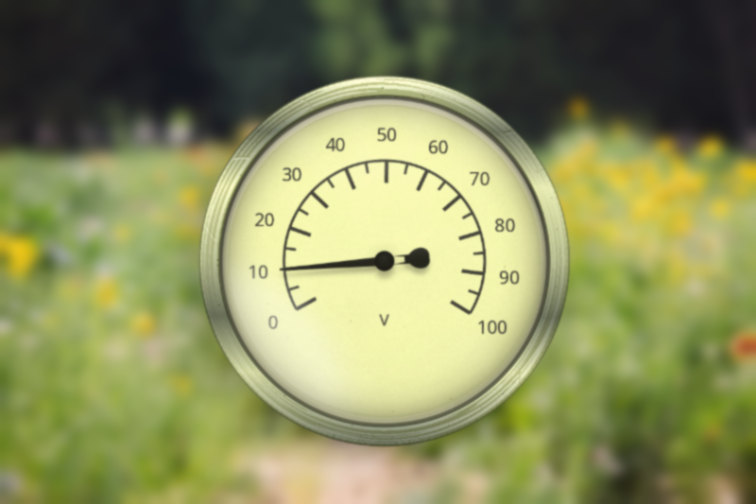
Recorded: 10 V
